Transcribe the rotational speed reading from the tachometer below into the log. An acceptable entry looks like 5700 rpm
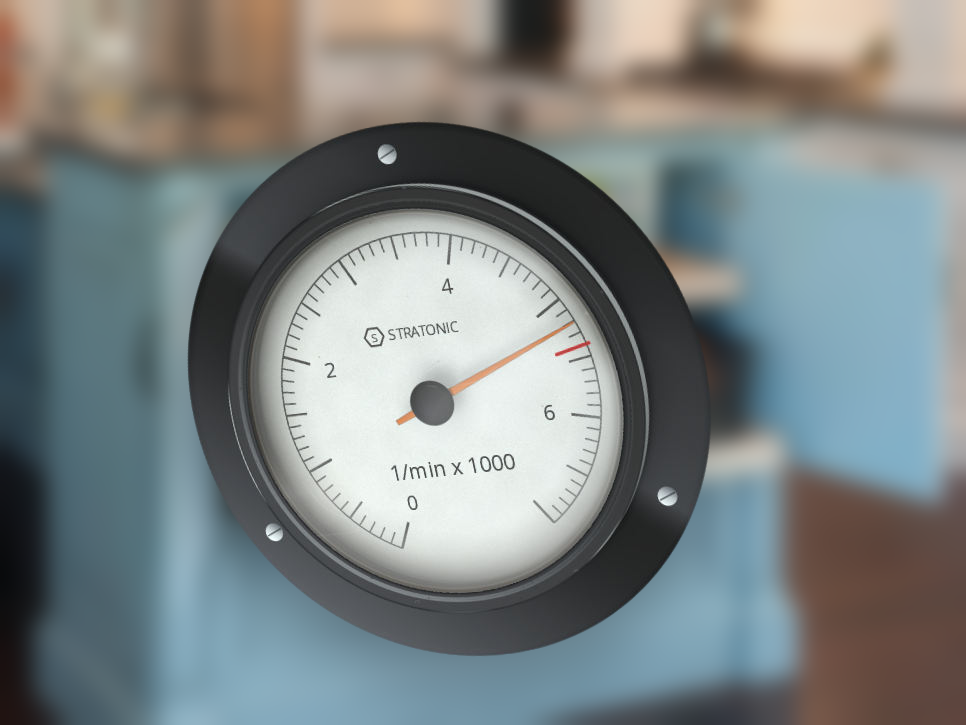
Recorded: 5200 rpm
